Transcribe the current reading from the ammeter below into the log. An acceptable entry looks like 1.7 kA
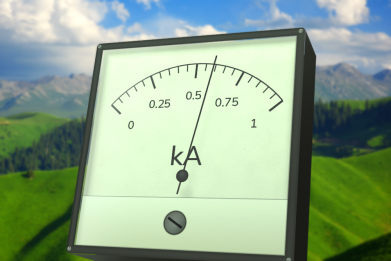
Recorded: 0.6 kA
